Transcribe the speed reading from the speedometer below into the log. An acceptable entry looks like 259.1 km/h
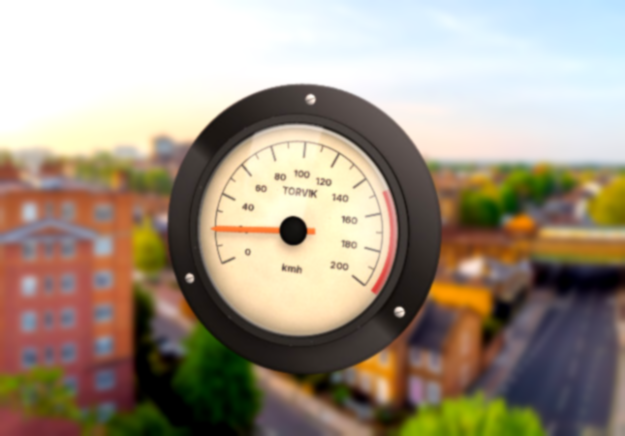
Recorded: 20 km/h
